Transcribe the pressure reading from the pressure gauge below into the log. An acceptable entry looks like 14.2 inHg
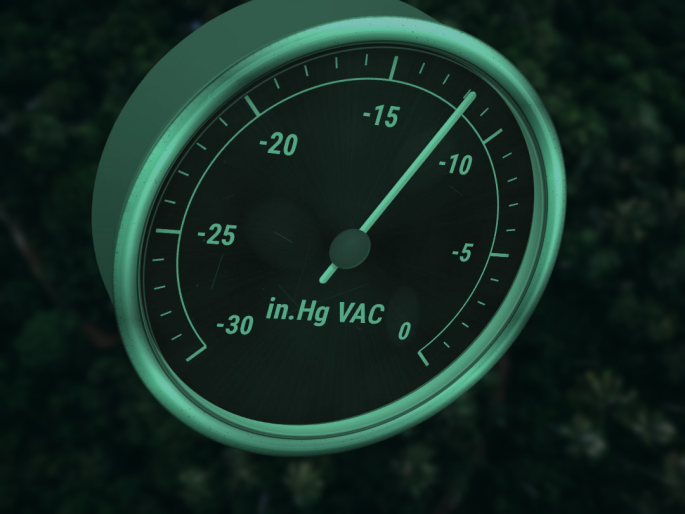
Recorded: -12 inHg
